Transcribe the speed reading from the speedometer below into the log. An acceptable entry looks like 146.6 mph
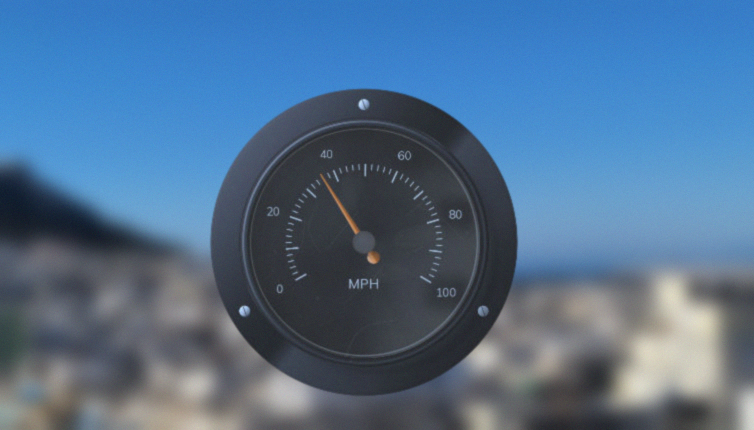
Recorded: 36 mph
